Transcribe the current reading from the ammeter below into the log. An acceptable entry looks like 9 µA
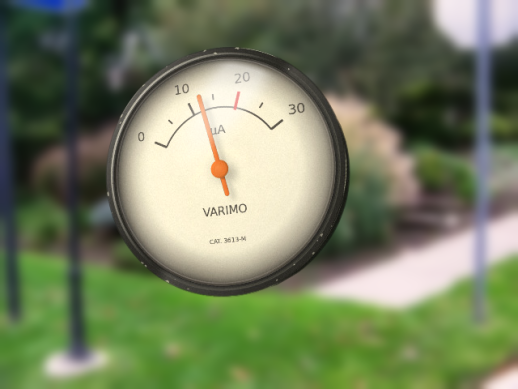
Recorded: 12.5 µA
